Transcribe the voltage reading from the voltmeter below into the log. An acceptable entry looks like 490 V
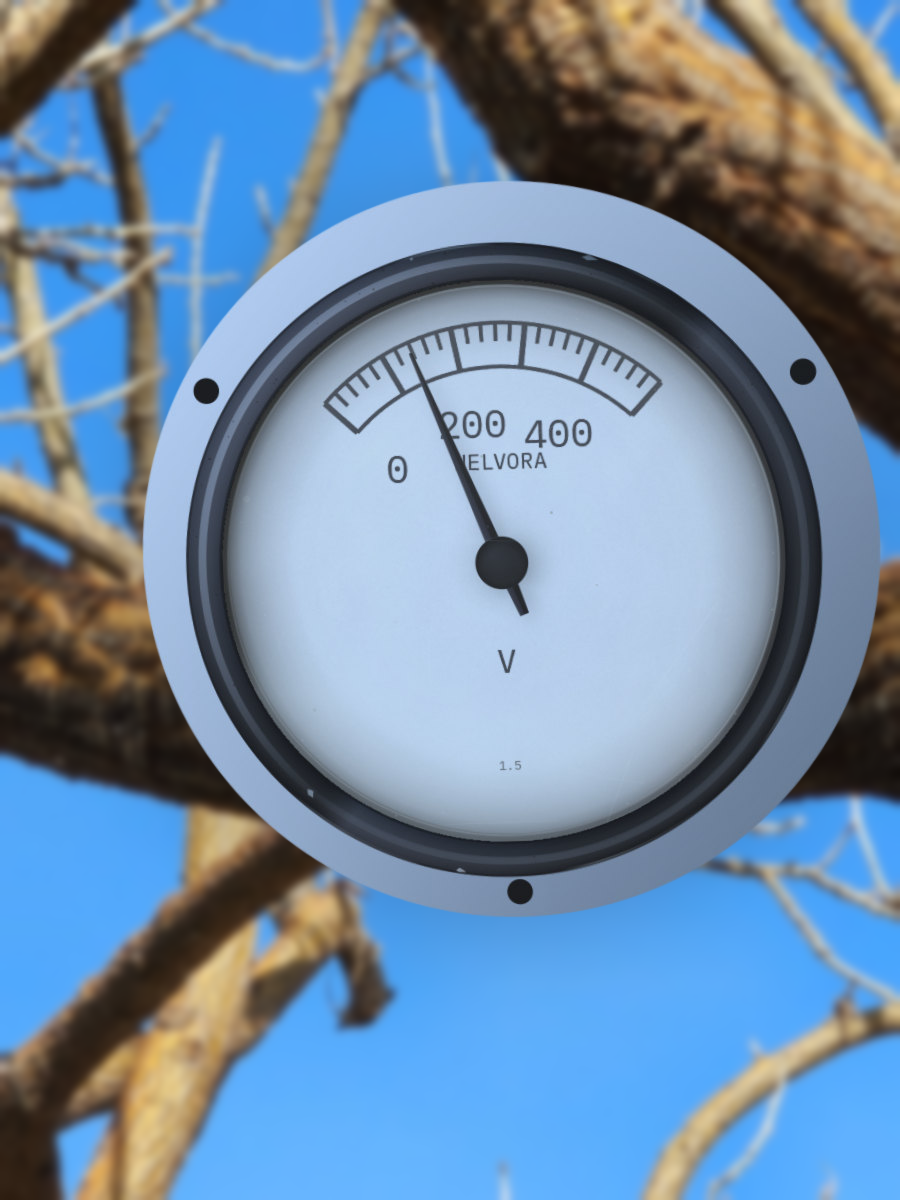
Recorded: 140 V
